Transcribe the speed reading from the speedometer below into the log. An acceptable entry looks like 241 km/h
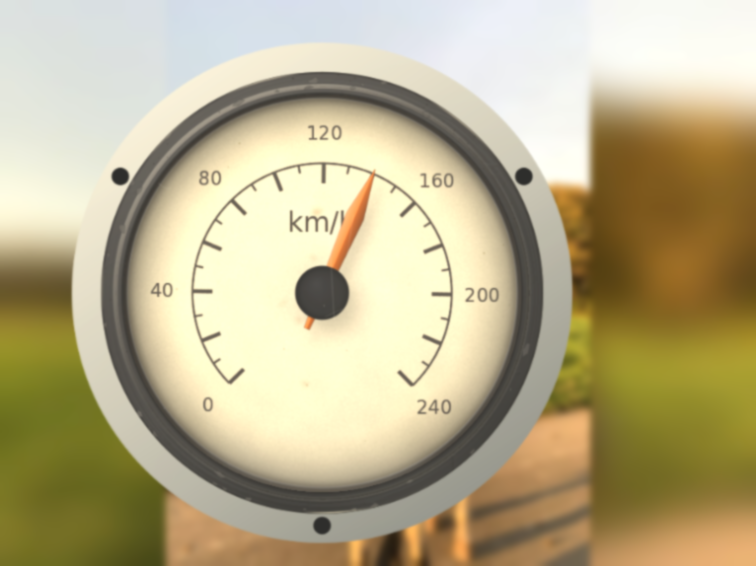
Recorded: 140 km/h
